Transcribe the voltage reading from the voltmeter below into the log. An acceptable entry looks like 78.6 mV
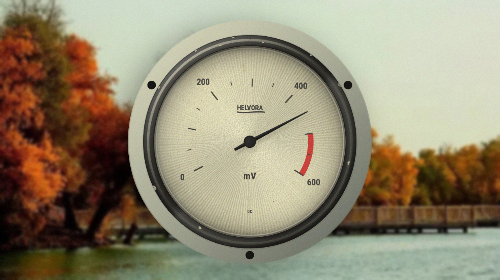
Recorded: 450 mV
